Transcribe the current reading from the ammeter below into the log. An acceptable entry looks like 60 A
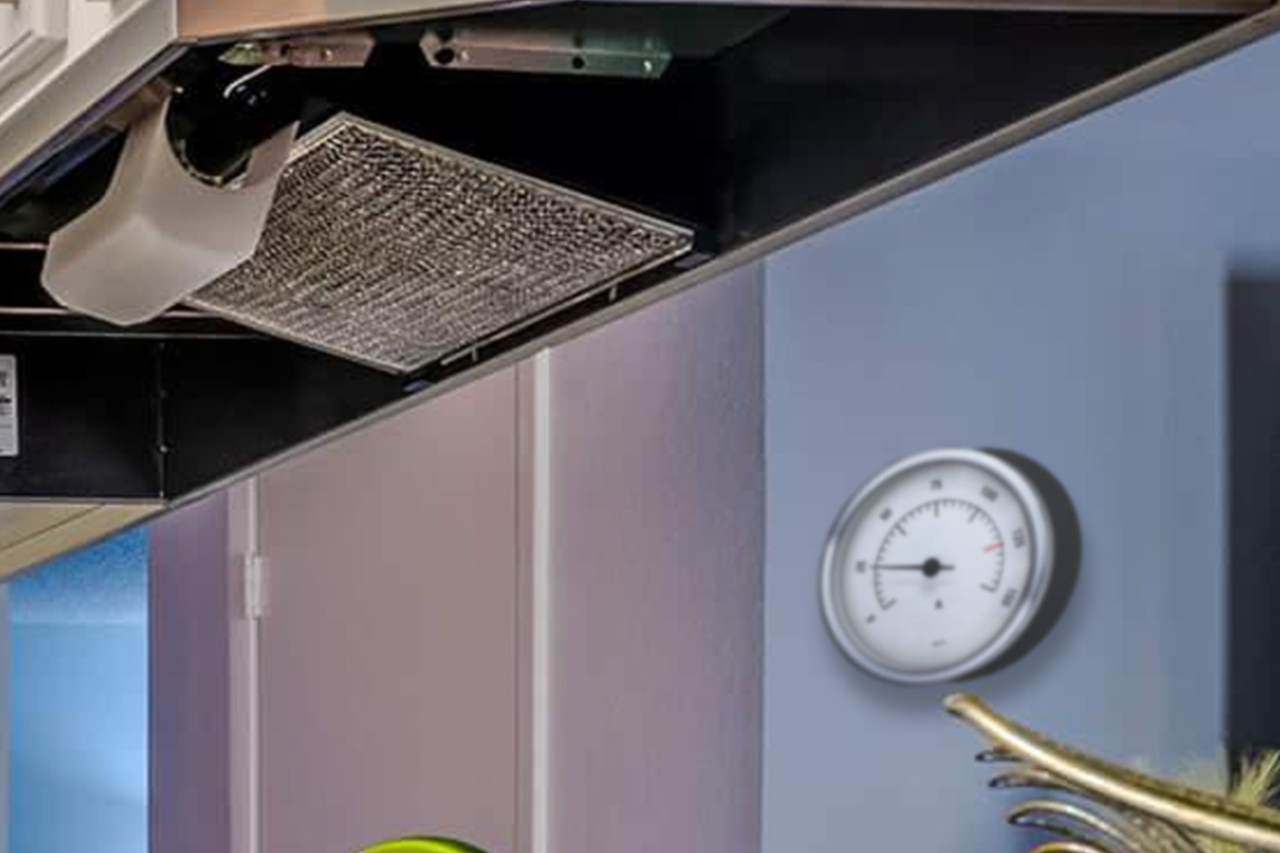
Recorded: 25 A
